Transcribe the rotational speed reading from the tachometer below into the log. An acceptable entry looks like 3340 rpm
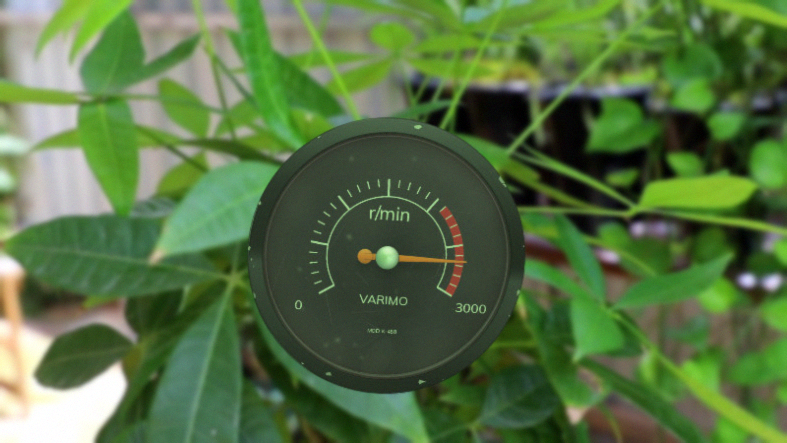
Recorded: 2650 rpm
